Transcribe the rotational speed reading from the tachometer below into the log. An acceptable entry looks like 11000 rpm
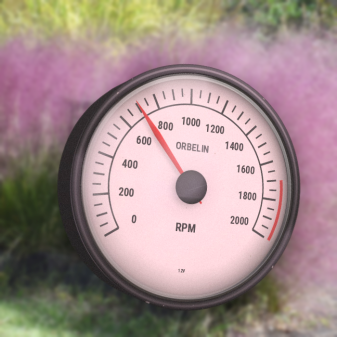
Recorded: 700 rpm
